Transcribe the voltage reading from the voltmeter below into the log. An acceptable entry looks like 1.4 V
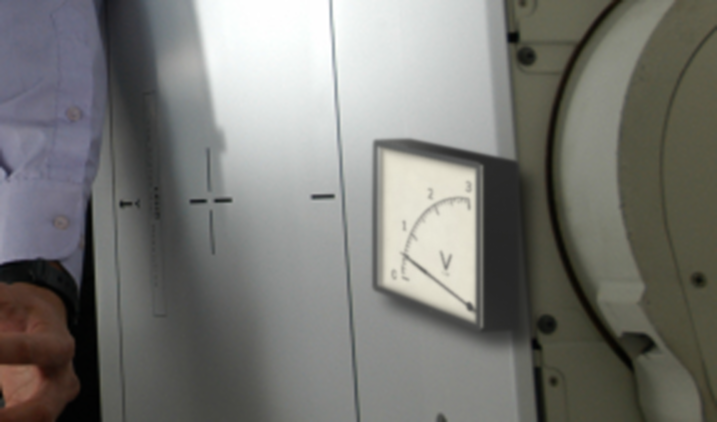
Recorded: 0.5 V
